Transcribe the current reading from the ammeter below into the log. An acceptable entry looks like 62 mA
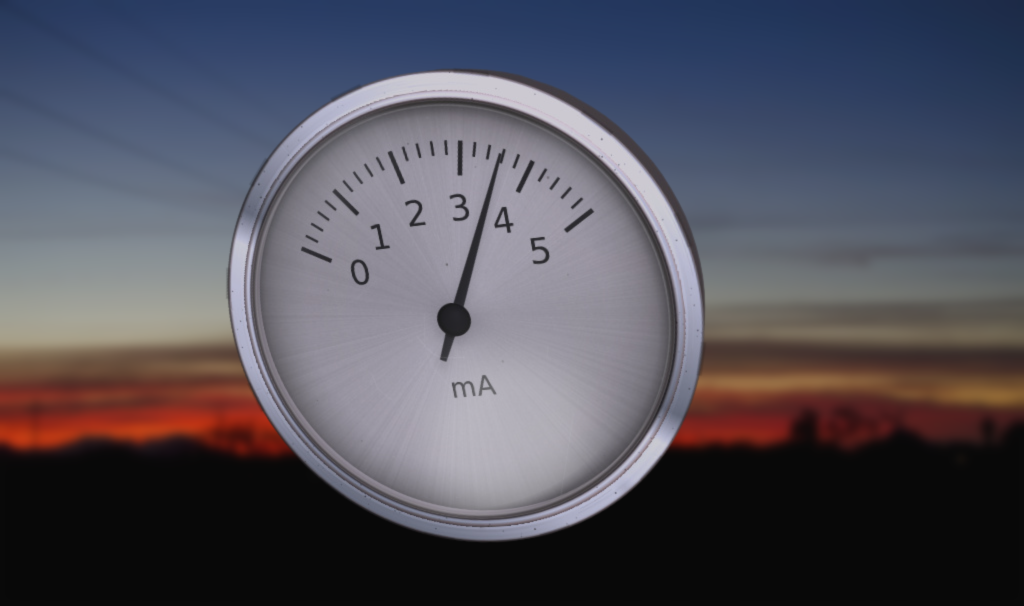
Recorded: 3.6 mA
